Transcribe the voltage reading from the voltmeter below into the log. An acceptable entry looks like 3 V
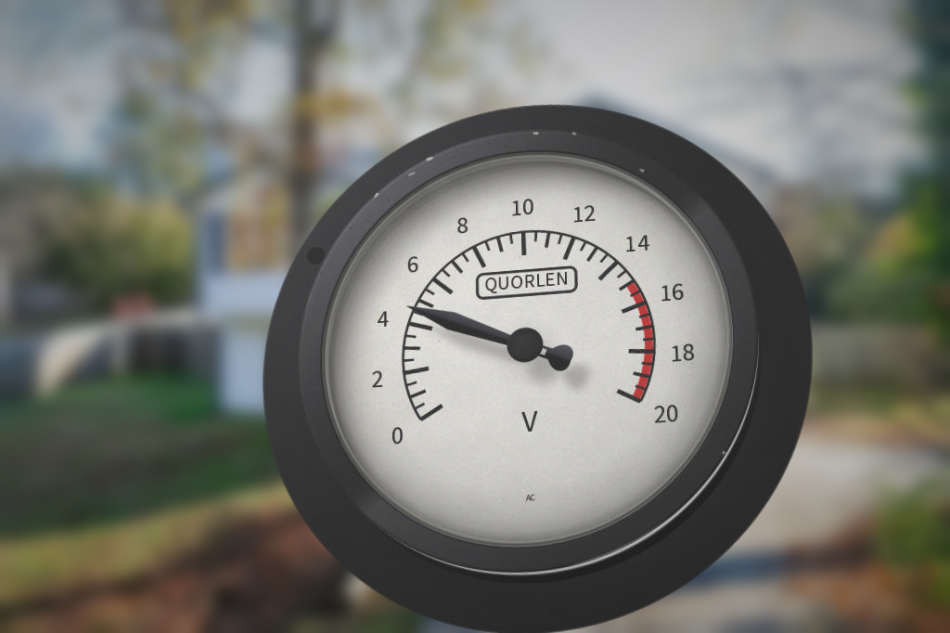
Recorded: 4.5 V
